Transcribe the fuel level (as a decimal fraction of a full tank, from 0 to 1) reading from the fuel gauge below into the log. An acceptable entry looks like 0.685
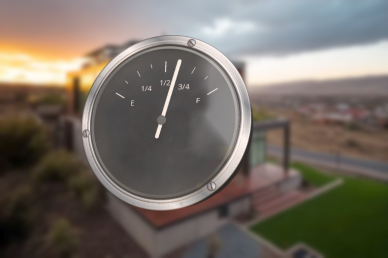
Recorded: 0.625
